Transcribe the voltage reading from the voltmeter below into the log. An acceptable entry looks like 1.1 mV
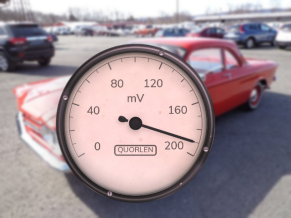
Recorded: 190 mV
